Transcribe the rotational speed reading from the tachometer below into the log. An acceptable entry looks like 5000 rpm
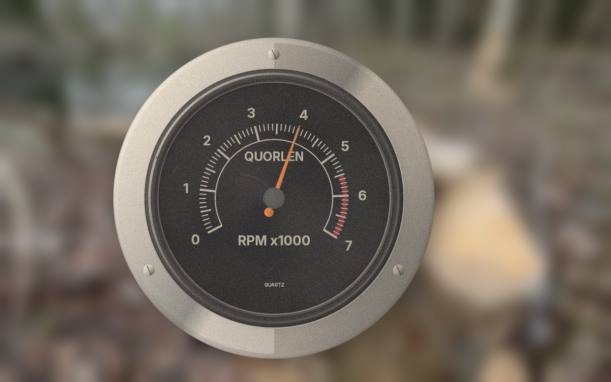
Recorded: 4000 rpm
